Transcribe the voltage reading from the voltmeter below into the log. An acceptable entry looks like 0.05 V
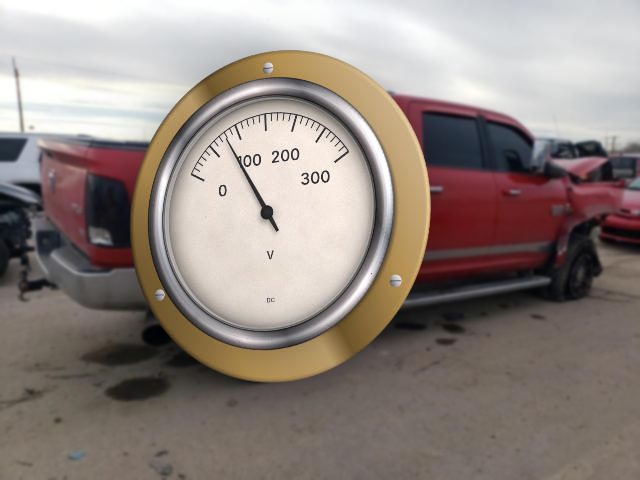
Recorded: 80 V
